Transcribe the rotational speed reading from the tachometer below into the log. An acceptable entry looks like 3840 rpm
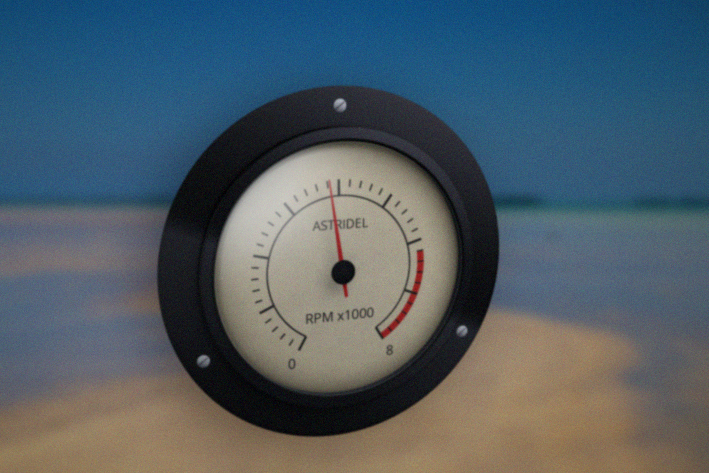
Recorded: 3800 rpm
